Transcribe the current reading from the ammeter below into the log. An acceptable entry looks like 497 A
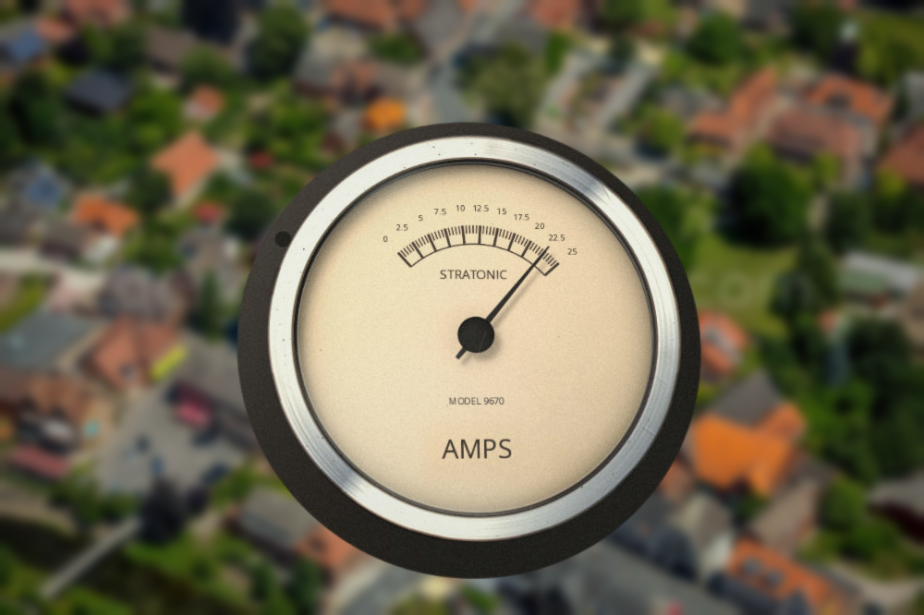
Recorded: 22.5 A
